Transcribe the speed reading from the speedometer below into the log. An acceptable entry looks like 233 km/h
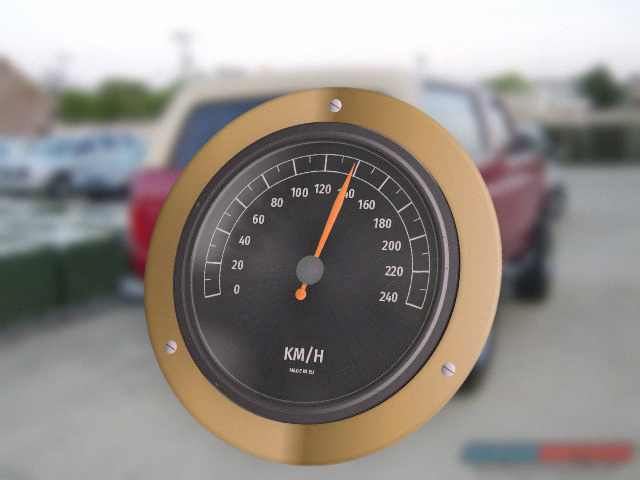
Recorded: 140 km/h
